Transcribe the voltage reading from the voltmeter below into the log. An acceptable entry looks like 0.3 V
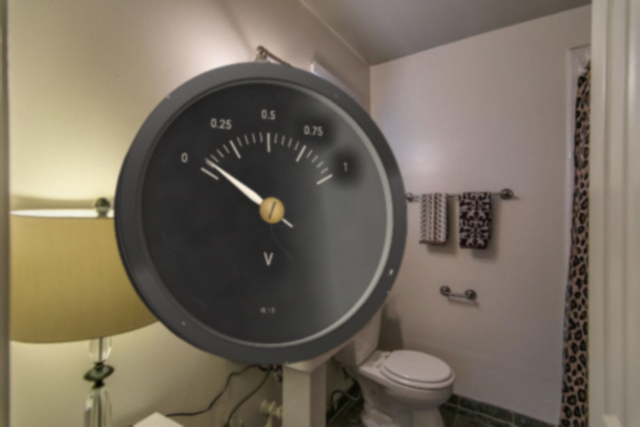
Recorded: 0.05 V
